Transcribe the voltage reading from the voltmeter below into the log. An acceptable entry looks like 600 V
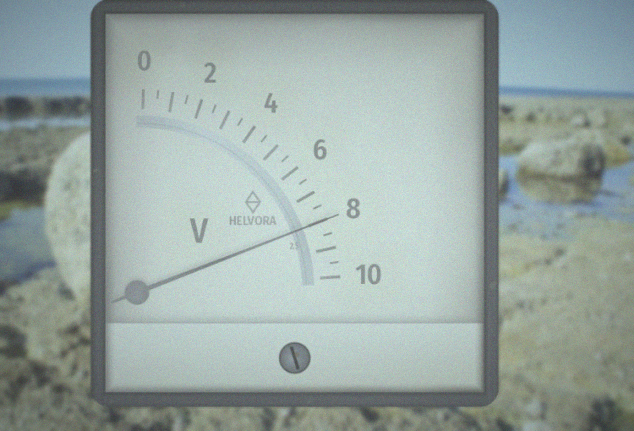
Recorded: 8 V
